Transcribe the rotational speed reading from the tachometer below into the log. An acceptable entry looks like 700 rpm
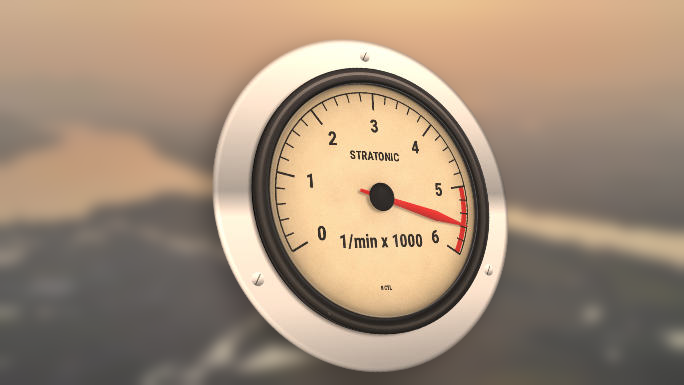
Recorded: 5600 rpm
